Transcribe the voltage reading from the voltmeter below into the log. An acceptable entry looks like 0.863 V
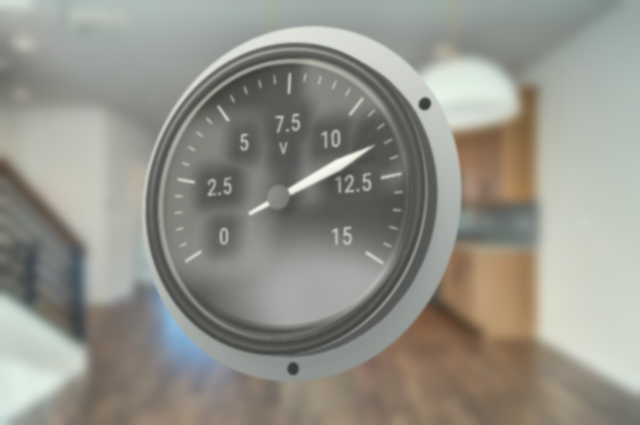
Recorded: 11.5 V
